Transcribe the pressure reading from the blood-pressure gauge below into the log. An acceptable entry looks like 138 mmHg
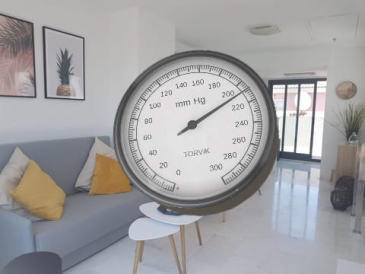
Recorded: 210 mmHg
